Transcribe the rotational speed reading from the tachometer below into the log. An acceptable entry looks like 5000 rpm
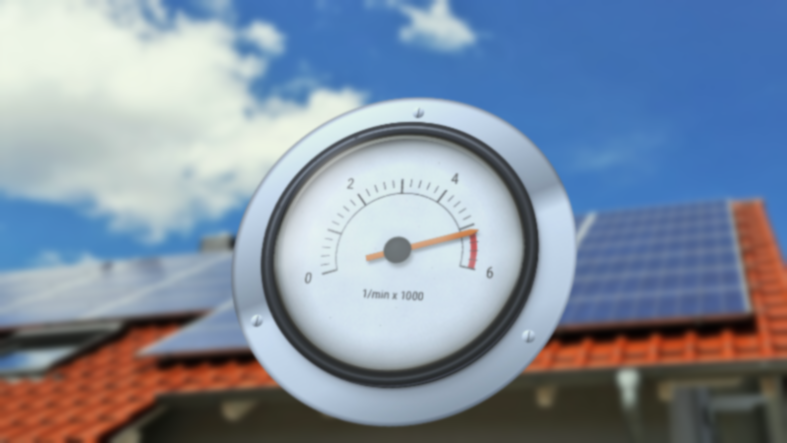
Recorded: 5200 rpm
